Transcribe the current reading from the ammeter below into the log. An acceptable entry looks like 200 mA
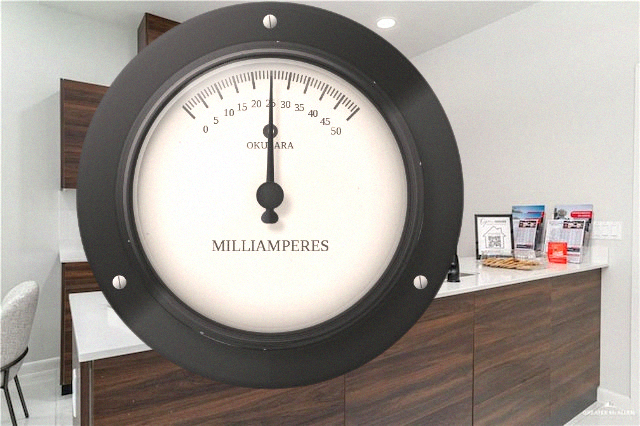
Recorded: 25 mA
